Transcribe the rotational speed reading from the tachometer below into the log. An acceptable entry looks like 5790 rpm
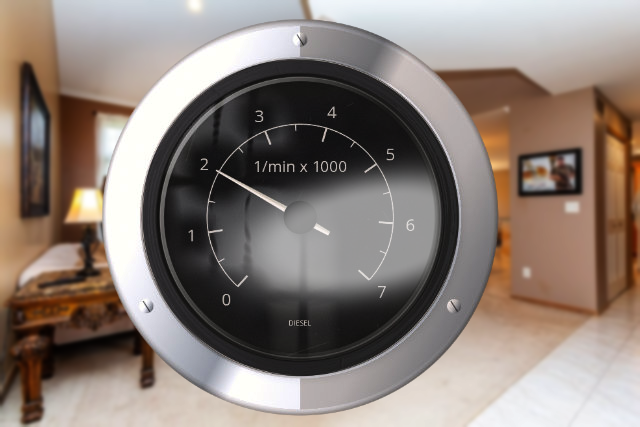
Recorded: 2000 rpm
